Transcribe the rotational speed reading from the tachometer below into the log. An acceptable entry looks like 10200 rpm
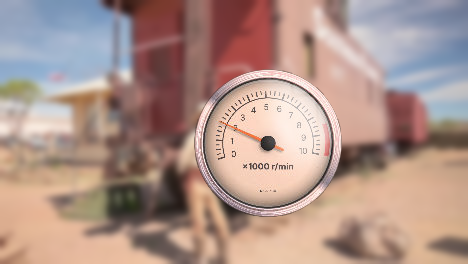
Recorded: 2000 rpm
